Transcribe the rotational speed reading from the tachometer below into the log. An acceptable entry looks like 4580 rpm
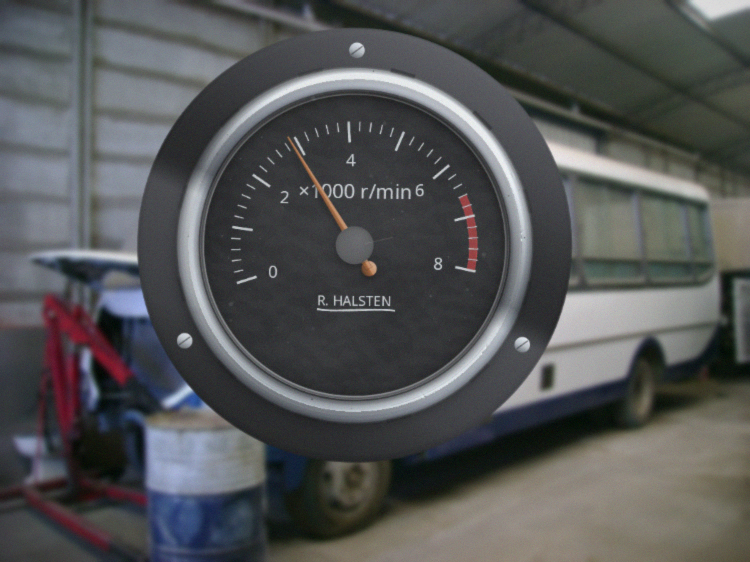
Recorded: 2900 rpm
